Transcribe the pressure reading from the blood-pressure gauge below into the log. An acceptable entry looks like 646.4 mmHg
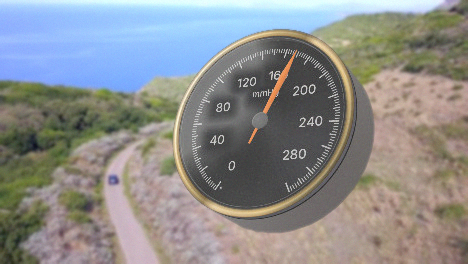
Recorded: 170 mmHg
